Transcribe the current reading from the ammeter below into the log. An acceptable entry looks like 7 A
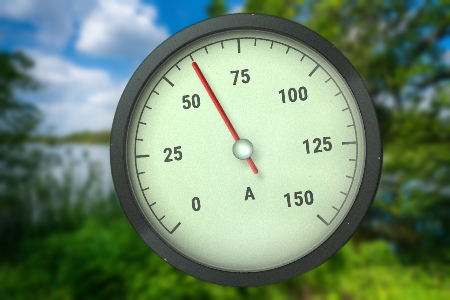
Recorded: 60 A
